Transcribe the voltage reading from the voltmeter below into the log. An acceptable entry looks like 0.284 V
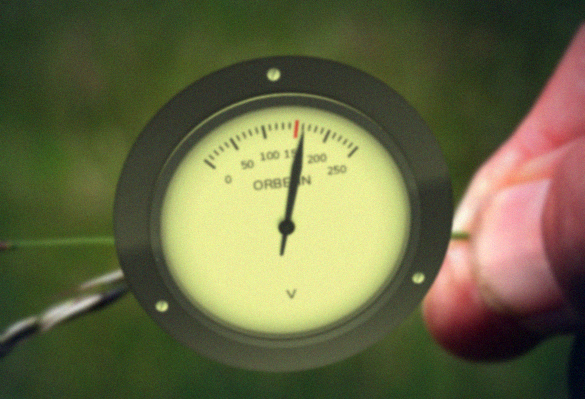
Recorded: 160 V
